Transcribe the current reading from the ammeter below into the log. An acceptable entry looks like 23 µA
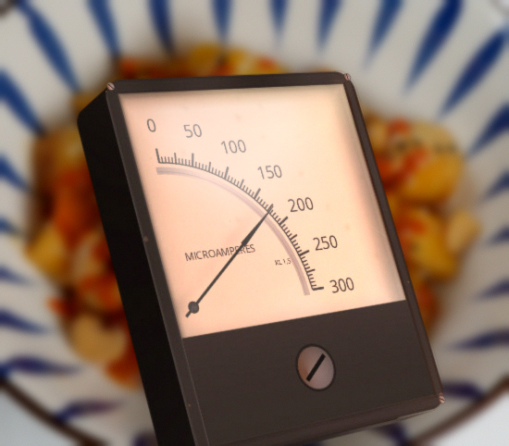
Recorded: 175 µA
